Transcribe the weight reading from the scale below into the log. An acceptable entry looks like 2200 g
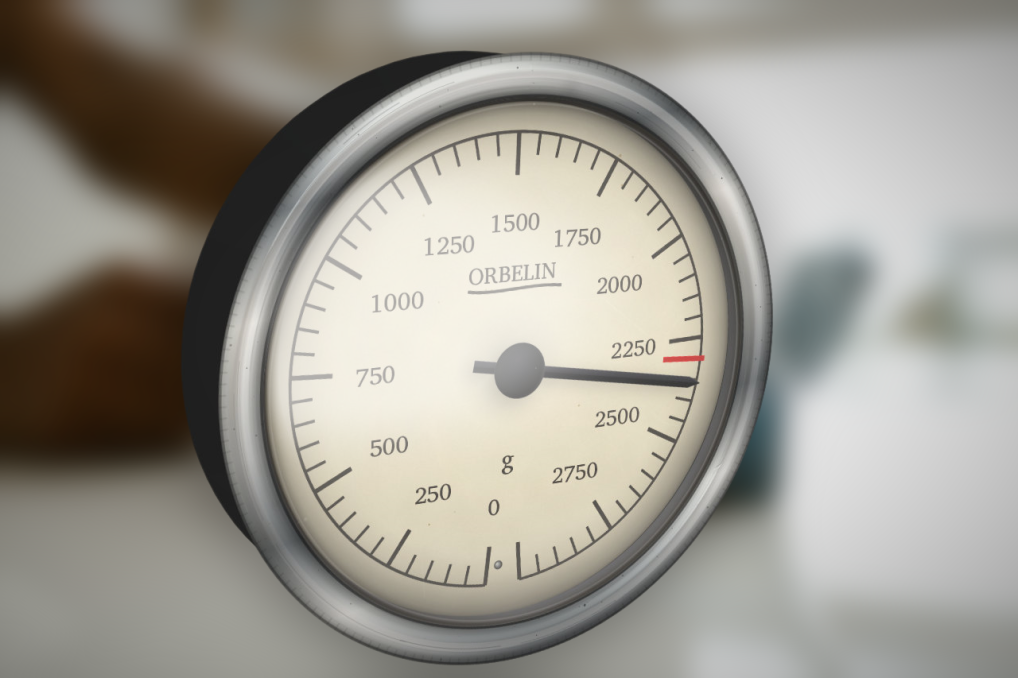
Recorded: 2350 g
